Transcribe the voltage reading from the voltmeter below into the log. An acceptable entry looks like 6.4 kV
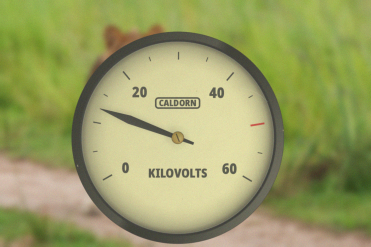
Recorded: 12.5 kV
